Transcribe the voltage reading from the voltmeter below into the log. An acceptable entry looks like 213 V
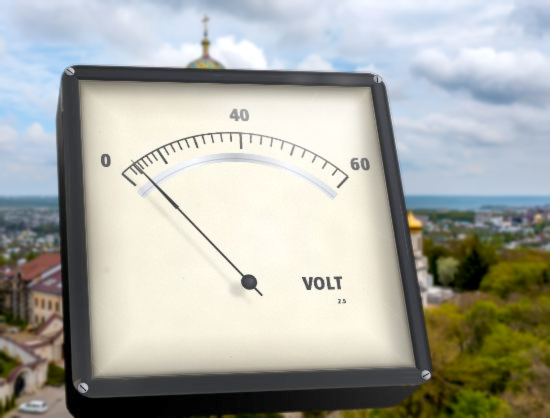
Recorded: 10 V
